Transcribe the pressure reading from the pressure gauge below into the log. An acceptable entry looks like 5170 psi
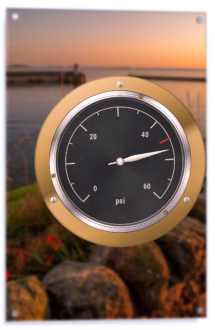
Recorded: 47.5 psi
